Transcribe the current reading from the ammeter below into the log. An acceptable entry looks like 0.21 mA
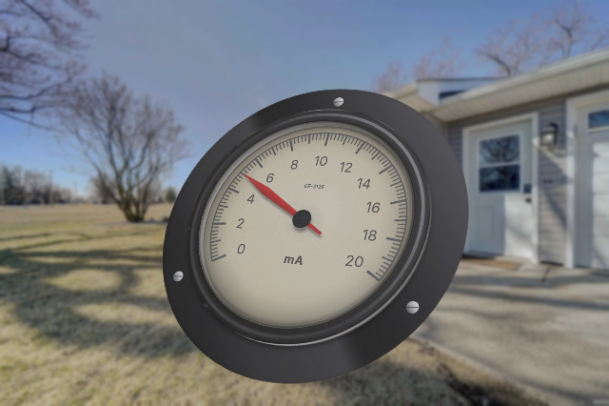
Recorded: 5 mA
